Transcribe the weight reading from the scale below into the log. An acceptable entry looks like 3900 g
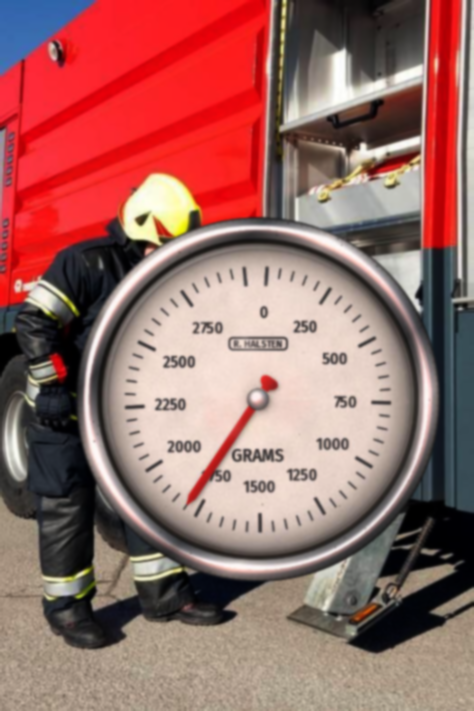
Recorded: 1800 g
